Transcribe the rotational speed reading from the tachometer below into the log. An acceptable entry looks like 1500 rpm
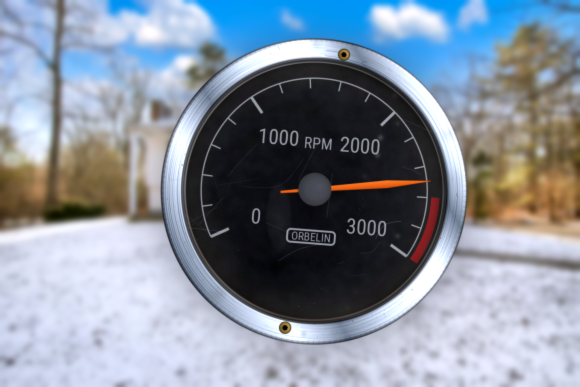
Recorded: 2500 rpm
